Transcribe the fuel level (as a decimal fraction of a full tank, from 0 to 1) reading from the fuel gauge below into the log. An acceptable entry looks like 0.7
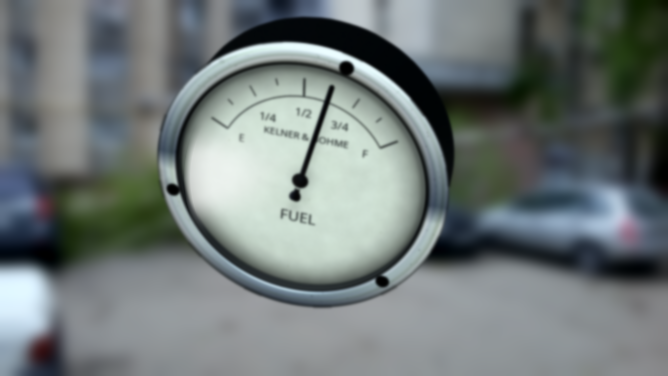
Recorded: 0.625
